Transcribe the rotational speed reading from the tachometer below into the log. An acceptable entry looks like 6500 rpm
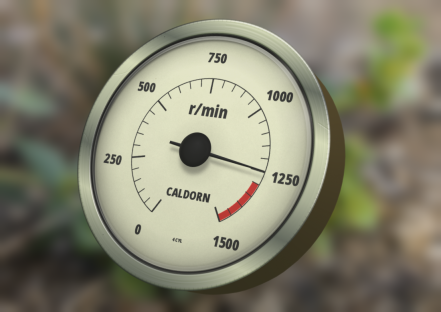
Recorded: 1250 rpm
